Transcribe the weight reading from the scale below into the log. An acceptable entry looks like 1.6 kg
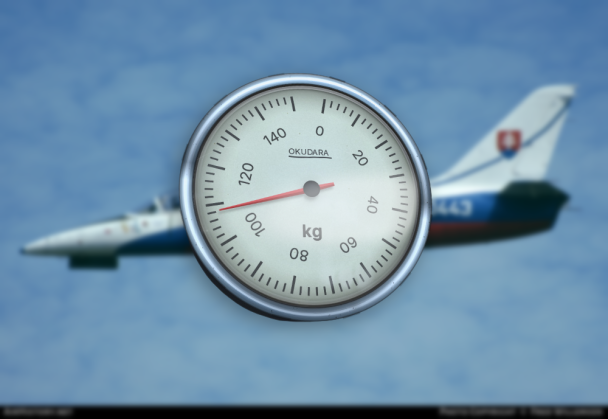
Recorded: 108 kg
